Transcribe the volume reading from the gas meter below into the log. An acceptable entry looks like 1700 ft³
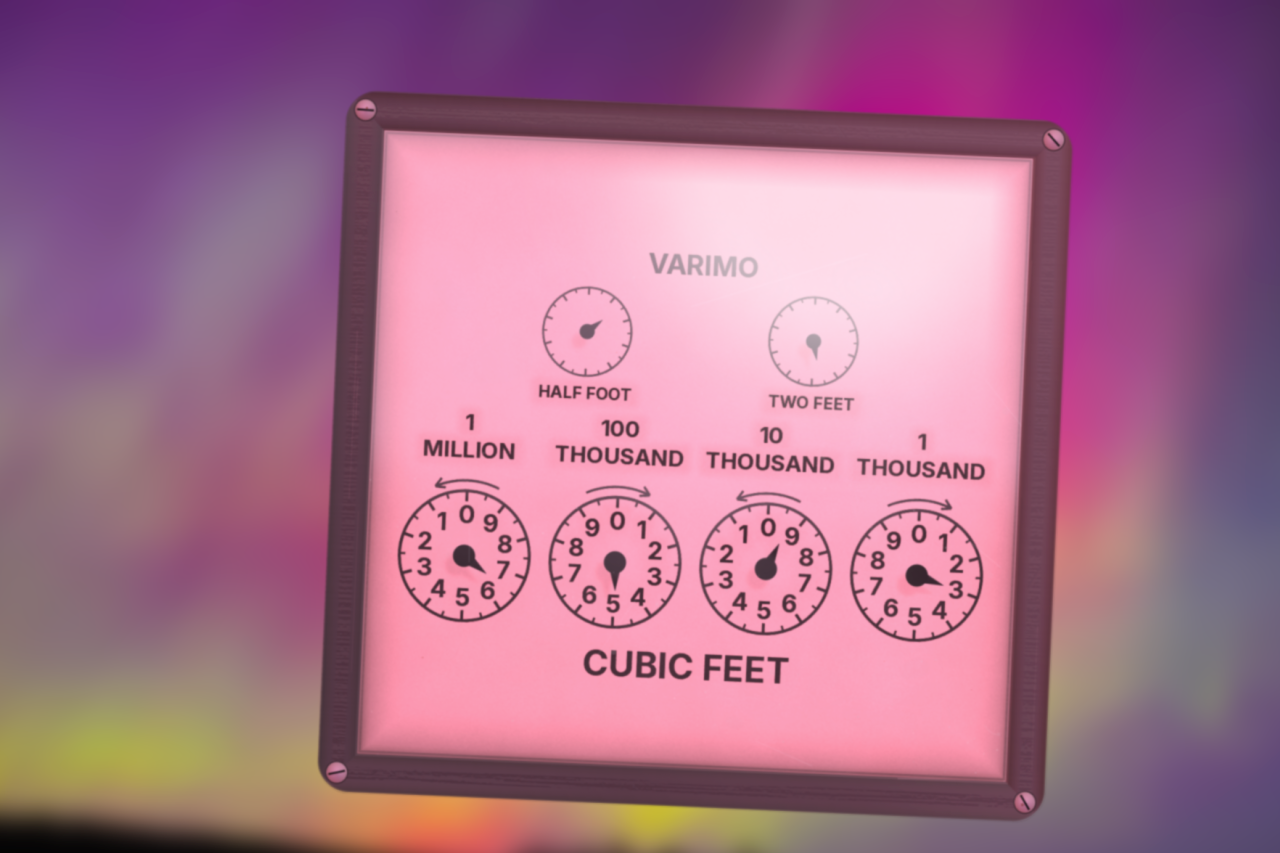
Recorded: 649300 ft³
